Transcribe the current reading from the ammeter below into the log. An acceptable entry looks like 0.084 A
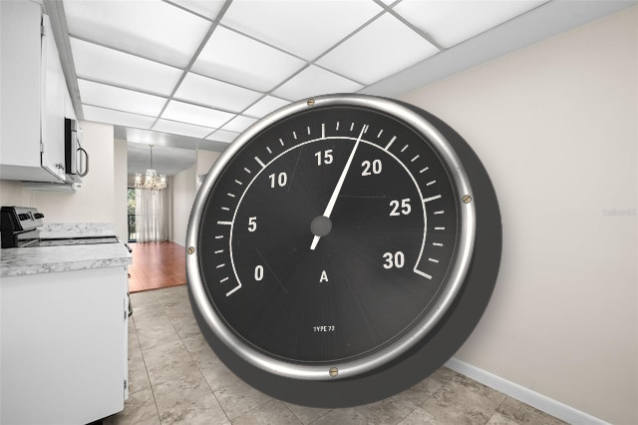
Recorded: 18 A
